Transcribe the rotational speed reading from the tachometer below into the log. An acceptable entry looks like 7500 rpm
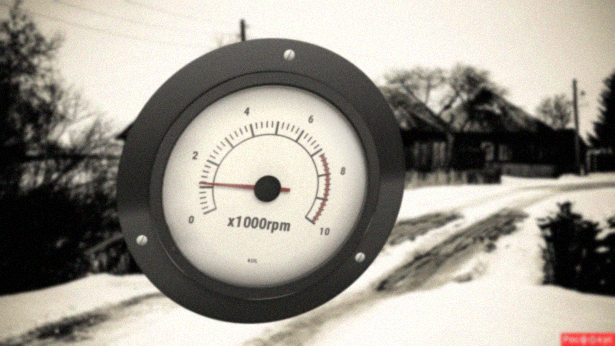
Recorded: 1200 rpm
